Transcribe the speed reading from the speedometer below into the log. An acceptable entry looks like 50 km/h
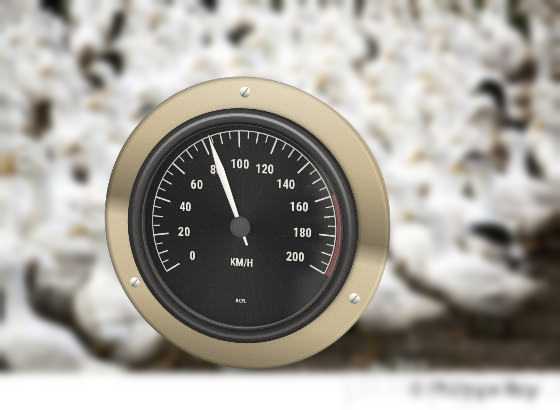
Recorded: 85 km/h
